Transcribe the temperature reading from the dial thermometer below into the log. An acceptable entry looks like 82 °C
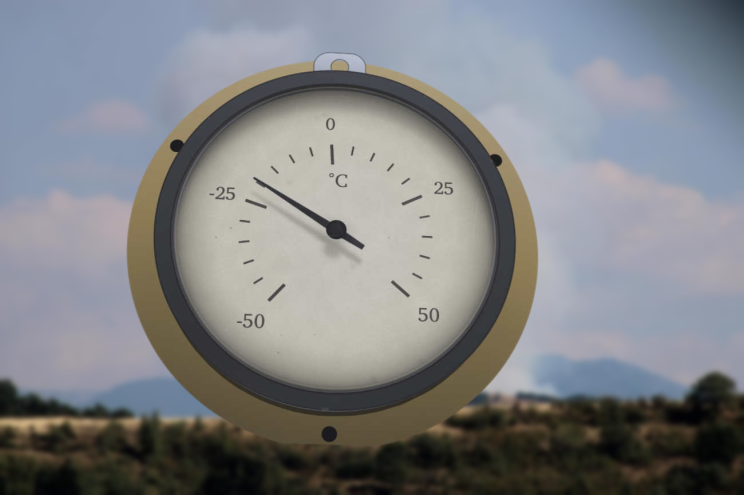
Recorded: -20 °C
